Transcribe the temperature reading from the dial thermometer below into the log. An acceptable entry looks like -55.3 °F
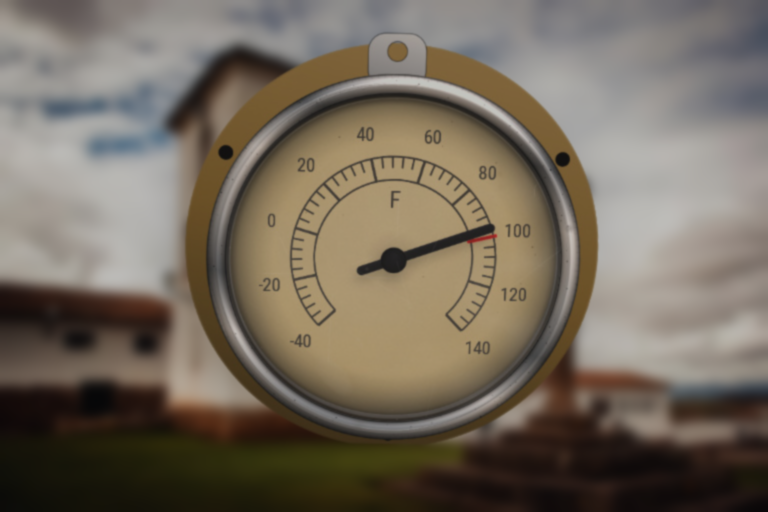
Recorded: 96 °F
